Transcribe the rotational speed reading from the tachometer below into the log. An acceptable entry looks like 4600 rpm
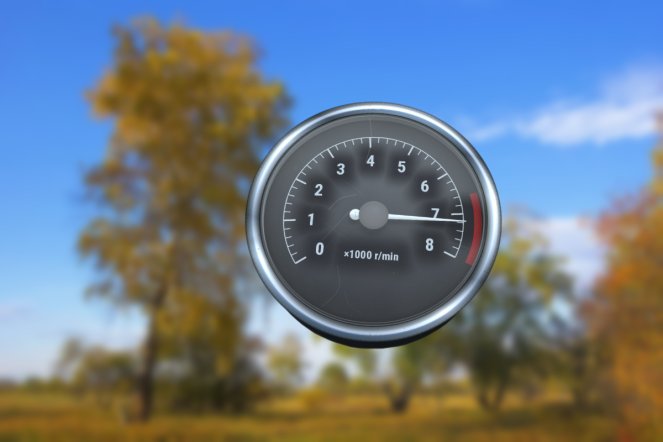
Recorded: 7200 rpm
